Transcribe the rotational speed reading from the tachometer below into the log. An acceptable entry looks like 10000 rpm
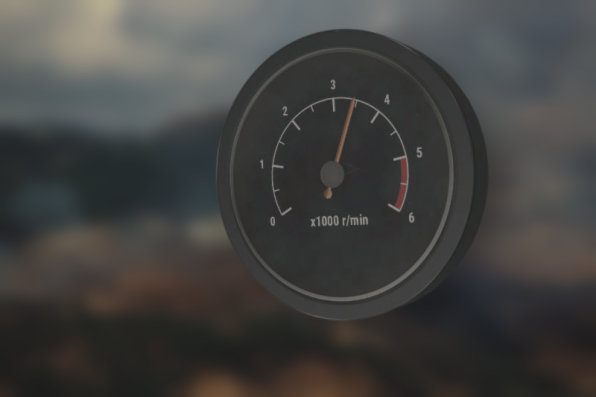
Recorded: 3500 rpm
